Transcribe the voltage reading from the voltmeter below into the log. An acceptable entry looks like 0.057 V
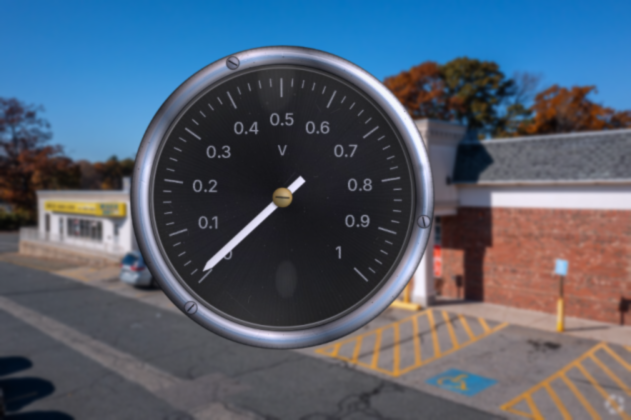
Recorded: 0.01 V
